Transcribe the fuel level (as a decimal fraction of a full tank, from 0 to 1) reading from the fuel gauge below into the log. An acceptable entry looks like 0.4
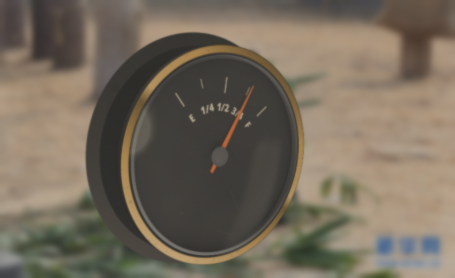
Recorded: 0.75
